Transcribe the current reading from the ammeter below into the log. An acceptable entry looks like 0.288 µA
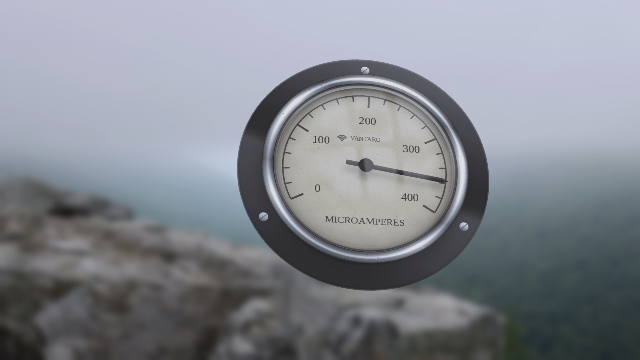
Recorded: 360 µA
